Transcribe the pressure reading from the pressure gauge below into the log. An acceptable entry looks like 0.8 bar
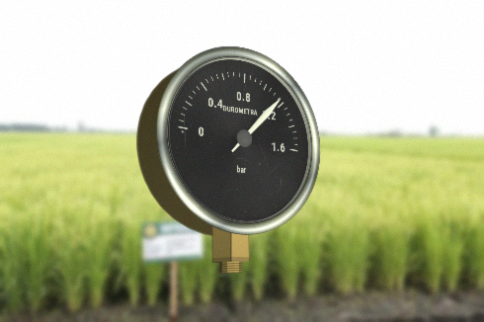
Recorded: 1.15 bar
